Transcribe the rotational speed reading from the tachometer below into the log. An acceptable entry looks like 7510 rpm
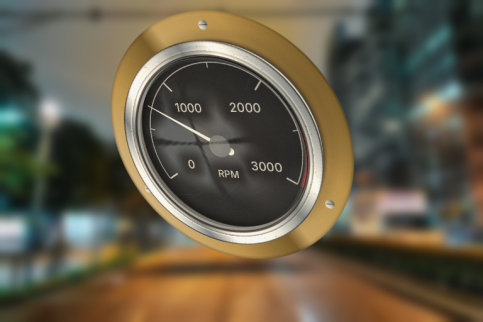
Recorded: 750 rpm
